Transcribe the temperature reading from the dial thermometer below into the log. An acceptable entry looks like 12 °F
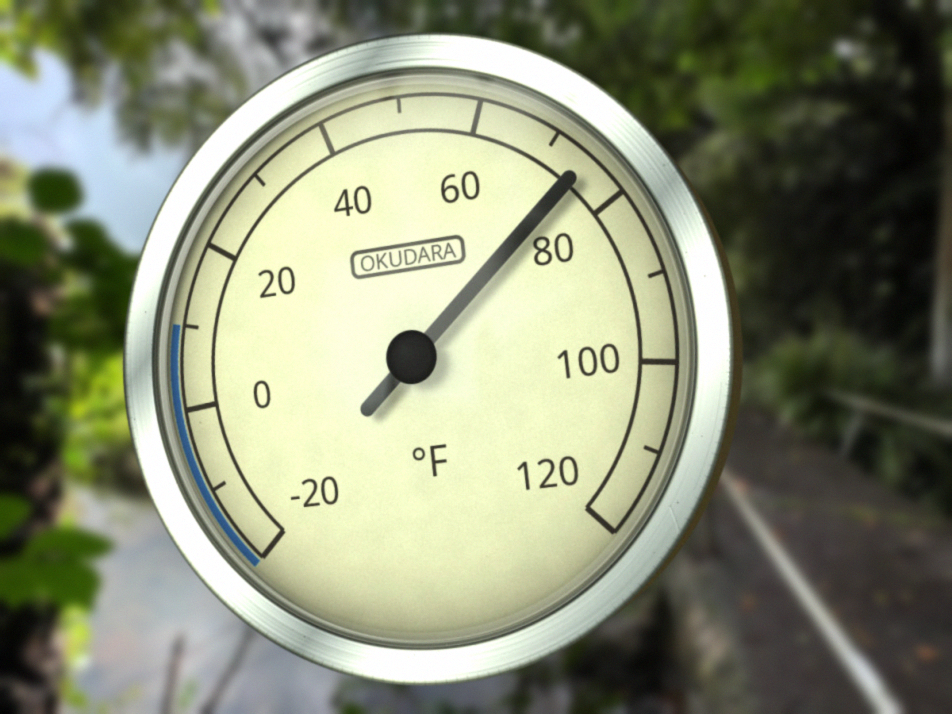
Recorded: 75 °F
